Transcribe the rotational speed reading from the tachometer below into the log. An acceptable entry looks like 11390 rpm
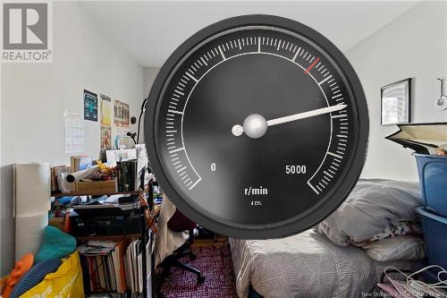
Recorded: 3900 rpm
